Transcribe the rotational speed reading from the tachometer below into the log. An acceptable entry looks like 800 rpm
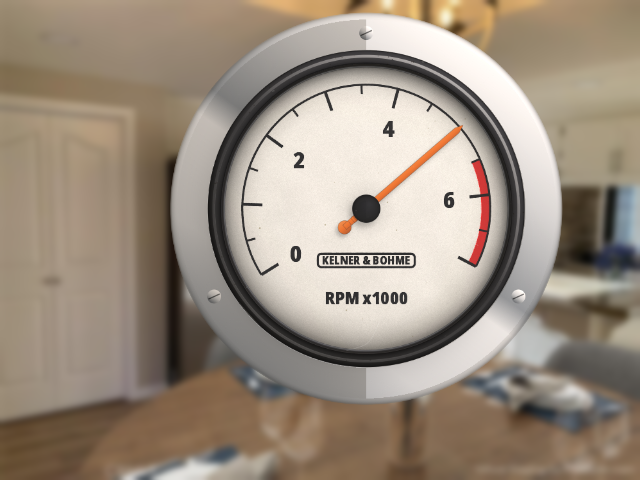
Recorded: 5000 rpm
